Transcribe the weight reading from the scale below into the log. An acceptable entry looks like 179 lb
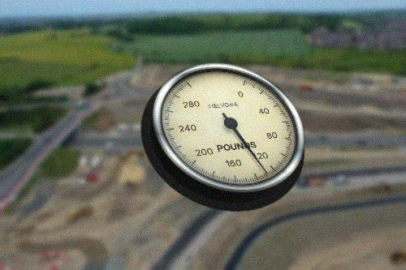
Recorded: 130 lb
